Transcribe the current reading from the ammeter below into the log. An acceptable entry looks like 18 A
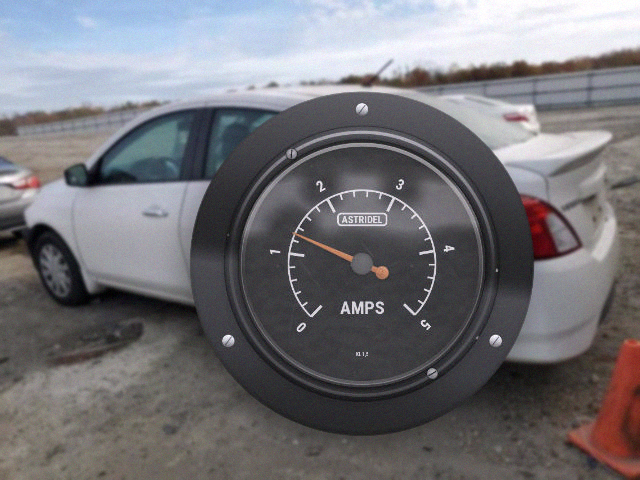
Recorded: 1.3 A
